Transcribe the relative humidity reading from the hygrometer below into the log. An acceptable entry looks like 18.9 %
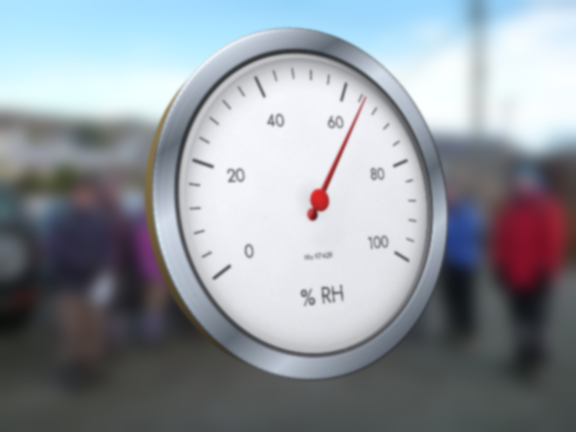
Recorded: 64 %
